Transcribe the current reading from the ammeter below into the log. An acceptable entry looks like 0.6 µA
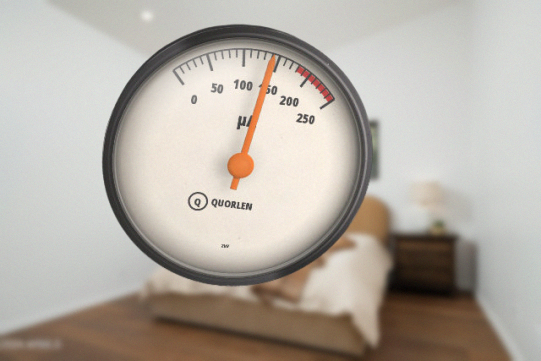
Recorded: 140 µA
